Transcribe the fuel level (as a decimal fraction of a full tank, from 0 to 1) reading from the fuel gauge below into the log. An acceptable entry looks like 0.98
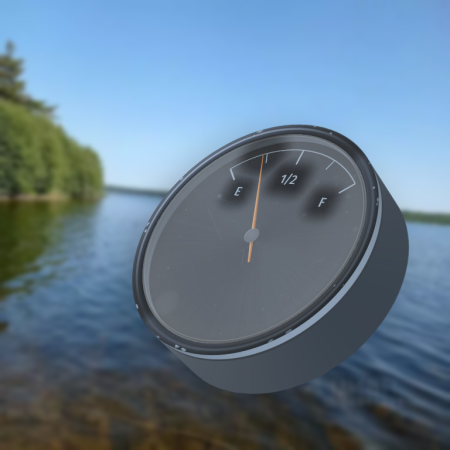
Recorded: 0.25
